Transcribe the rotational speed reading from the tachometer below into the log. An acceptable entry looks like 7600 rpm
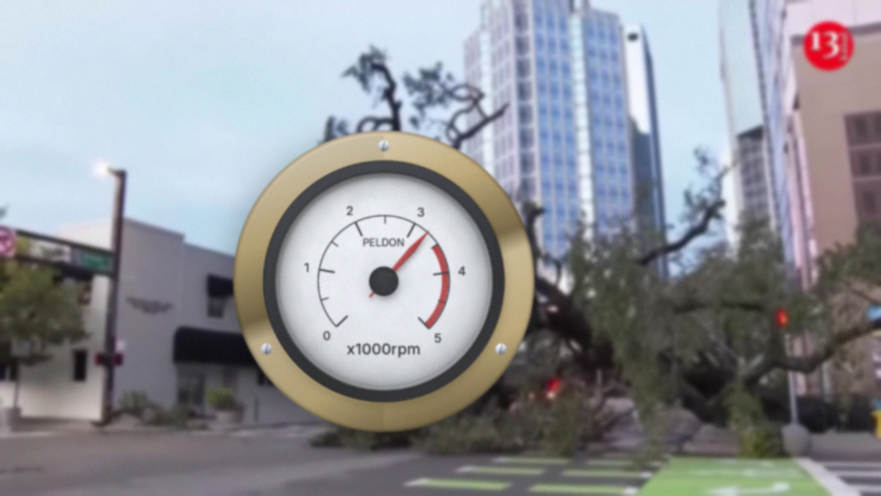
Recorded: 3250 rpm
